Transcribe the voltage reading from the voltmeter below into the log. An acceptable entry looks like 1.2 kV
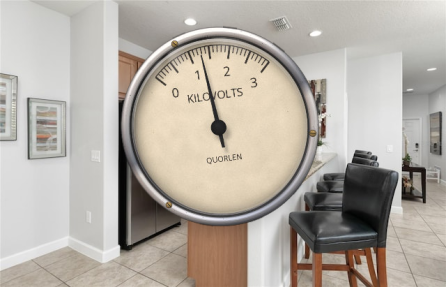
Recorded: 1.3 kV
